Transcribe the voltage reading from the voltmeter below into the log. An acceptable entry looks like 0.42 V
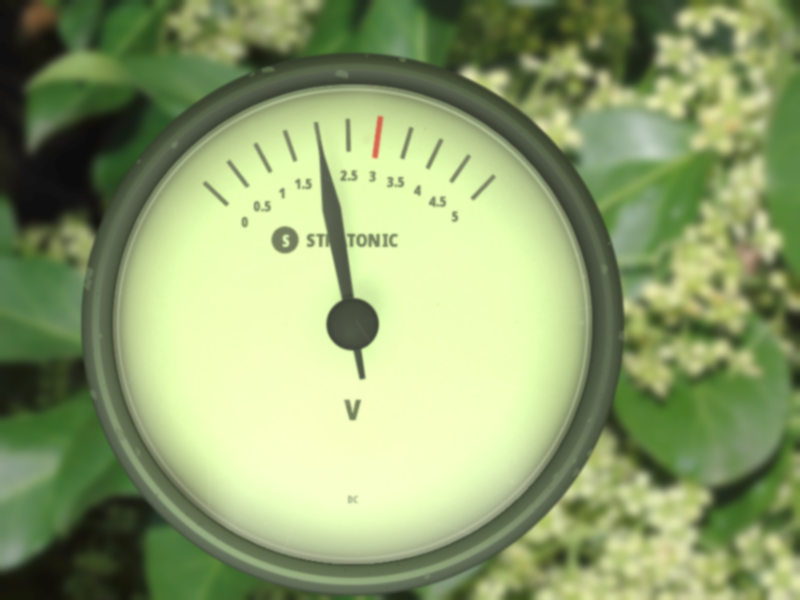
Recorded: 2 V
